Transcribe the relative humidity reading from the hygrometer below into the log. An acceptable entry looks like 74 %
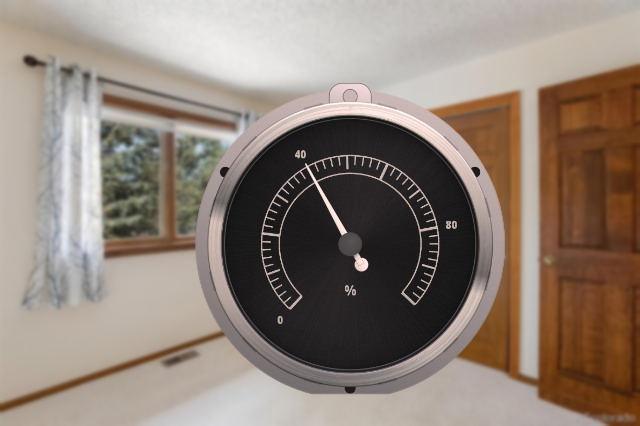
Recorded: 40 %
